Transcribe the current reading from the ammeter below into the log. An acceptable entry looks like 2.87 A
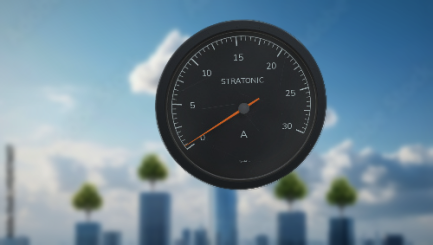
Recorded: 0.5 A
